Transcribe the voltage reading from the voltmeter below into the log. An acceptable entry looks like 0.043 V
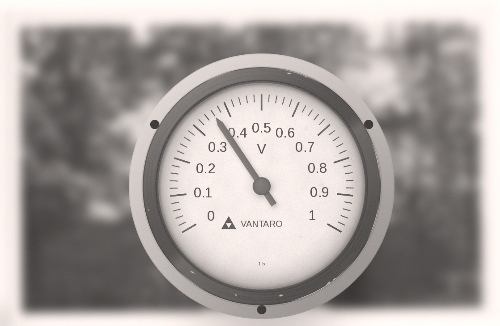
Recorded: 0.36 V
